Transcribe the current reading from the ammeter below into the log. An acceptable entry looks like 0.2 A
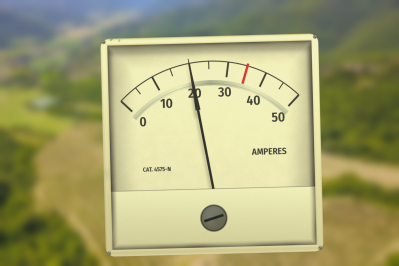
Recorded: 20 A
